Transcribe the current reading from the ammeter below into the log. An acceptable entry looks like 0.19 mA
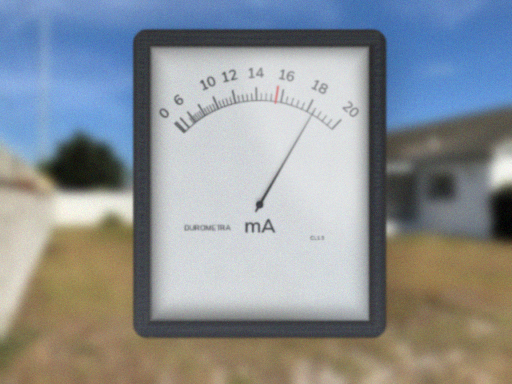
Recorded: 18.4 mA
